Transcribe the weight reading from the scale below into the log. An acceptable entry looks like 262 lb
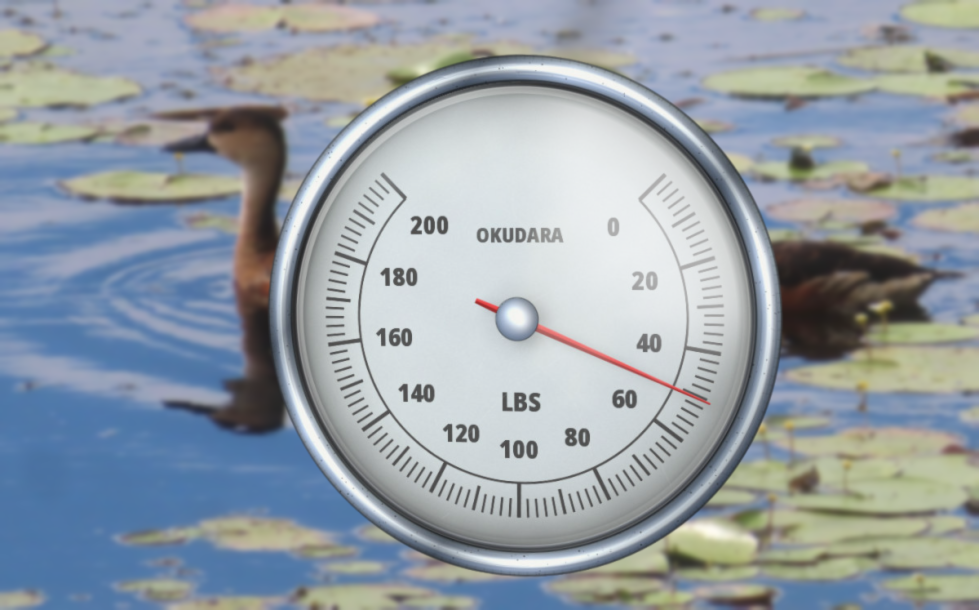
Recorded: 50 lb
